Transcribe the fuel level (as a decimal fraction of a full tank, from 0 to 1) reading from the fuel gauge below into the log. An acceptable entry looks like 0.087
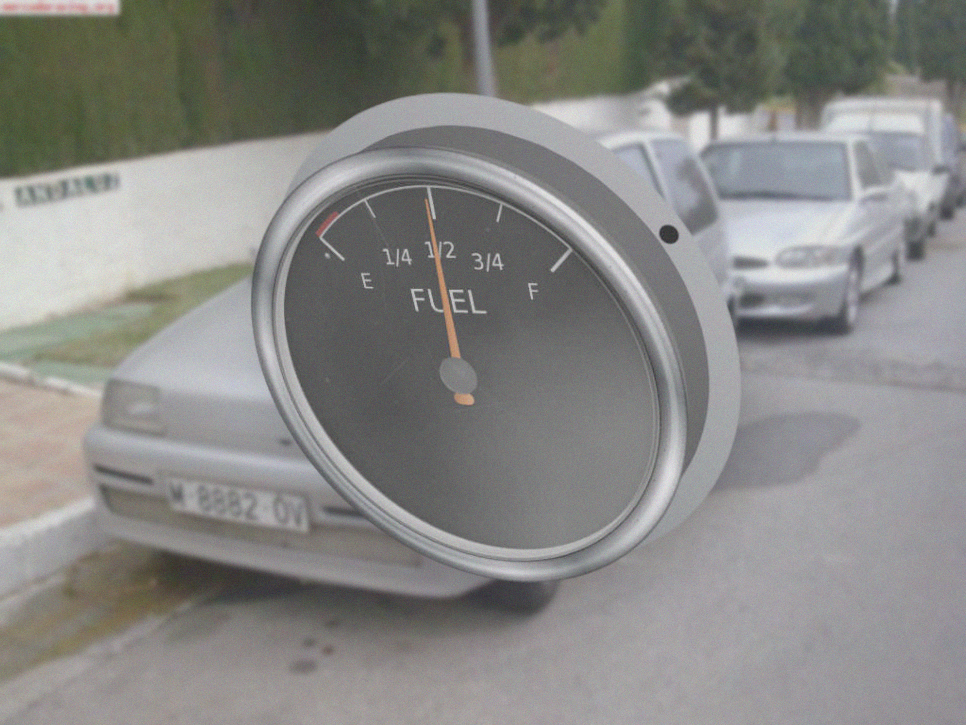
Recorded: 0.5
